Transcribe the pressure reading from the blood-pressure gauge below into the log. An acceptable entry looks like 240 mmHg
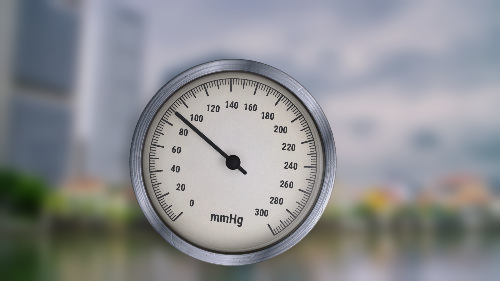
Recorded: 90 mmHg
